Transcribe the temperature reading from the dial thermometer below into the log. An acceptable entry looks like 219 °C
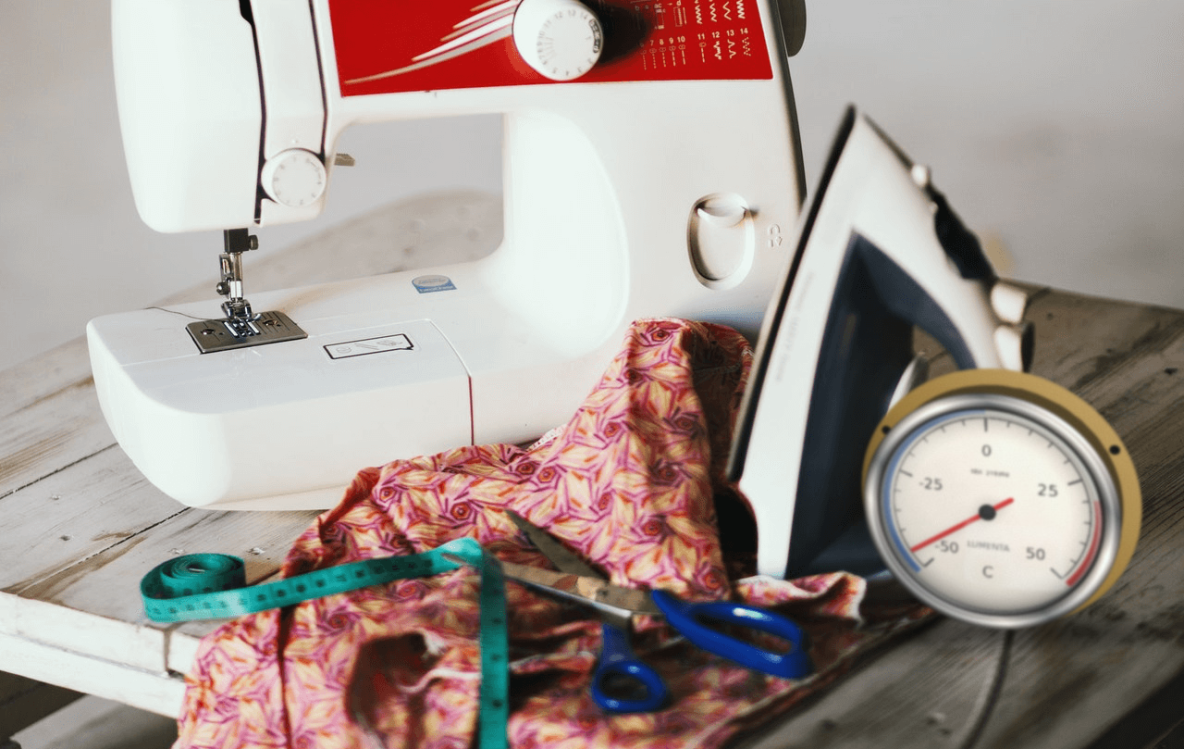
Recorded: -45 °C
